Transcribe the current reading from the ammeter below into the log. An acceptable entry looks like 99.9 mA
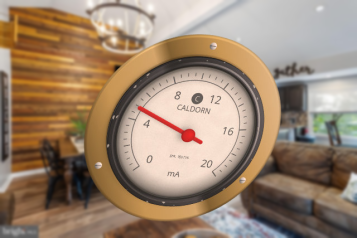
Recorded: 5 mA
